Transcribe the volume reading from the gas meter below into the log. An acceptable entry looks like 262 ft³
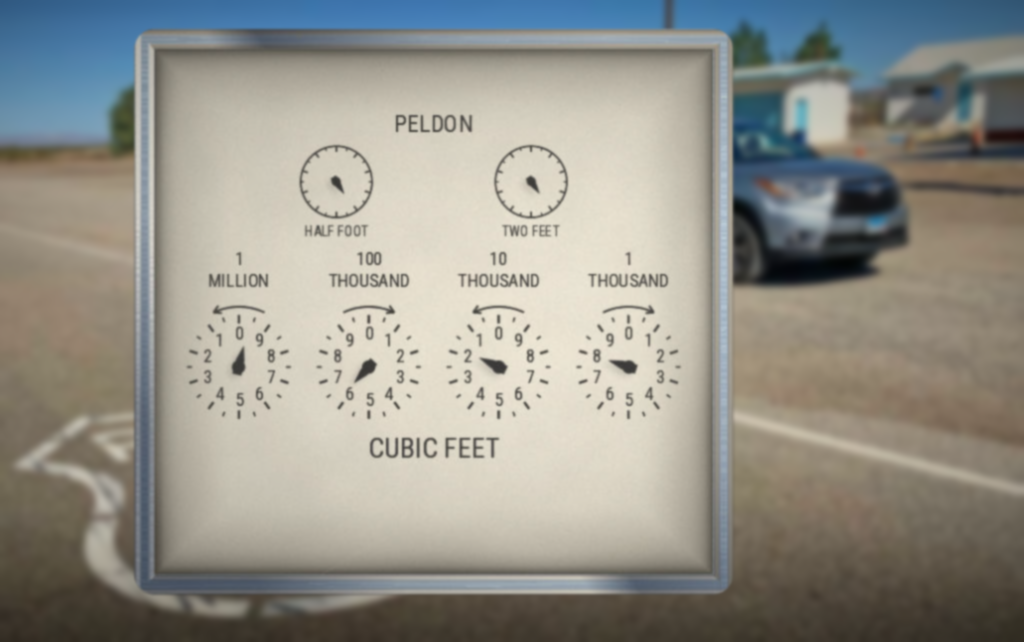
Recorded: 961800 ft³
